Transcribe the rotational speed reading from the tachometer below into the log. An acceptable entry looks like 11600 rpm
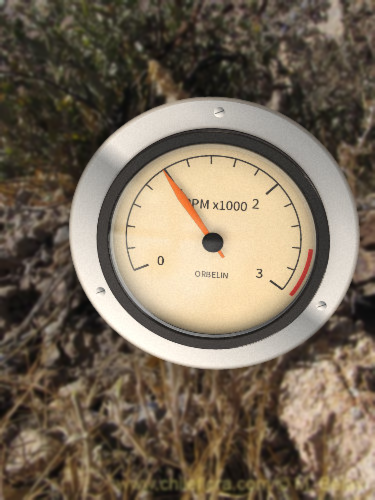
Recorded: 1000 rpm
